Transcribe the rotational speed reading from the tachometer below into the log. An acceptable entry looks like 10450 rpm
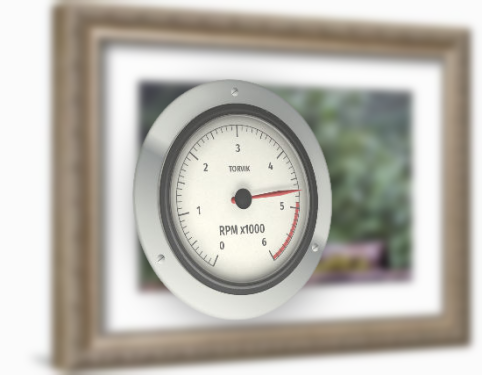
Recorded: 4700 rpm
